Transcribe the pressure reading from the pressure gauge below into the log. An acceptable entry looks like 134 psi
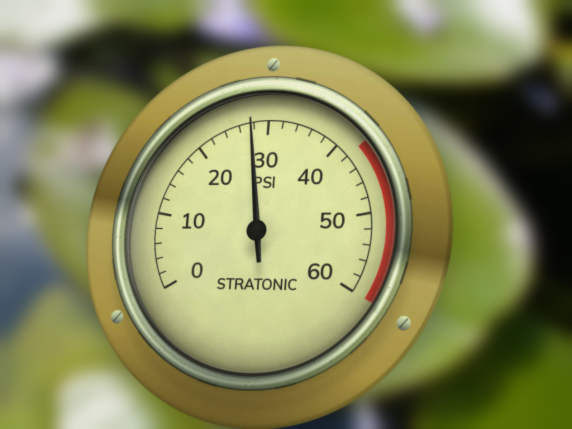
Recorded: 28 psi
